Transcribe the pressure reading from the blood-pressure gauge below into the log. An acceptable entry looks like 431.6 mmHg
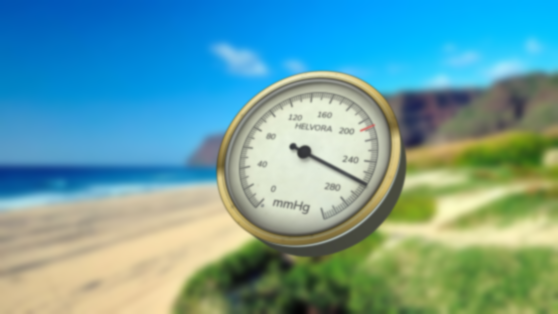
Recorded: 260 mmHg
